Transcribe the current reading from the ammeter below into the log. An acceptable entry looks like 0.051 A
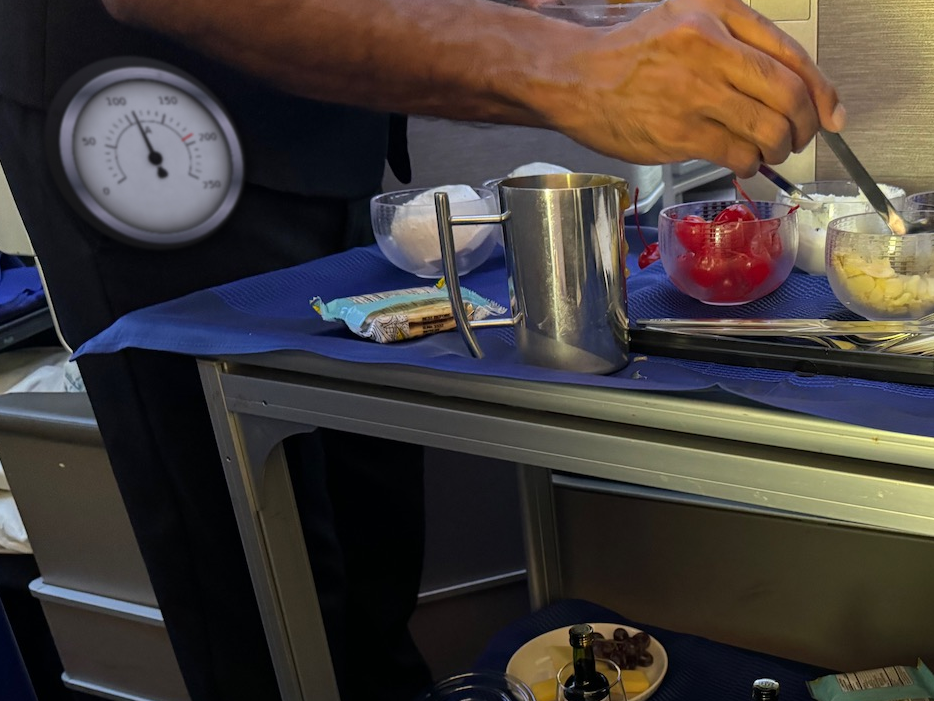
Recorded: 110 A
